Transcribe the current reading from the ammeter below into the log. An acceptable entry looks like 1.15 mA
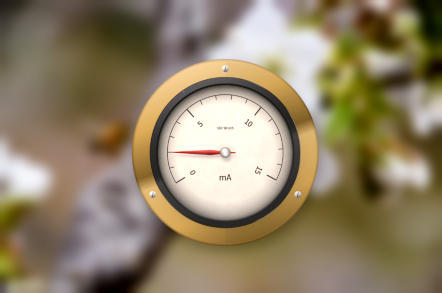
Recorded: 2 mA
